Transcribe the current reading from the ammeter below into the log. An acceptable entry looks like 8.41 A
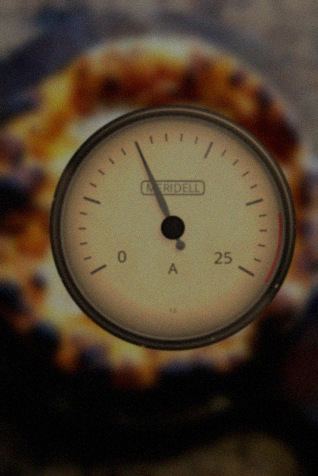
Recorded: 10 A
